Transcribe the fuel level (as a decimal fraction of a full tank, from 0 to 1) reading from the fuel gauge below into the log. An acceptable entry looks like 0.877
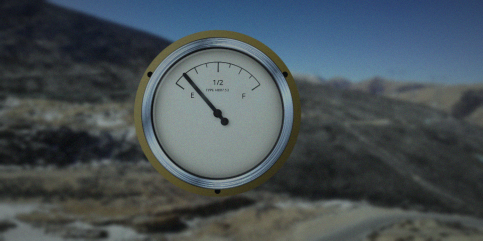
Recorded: 0.125
